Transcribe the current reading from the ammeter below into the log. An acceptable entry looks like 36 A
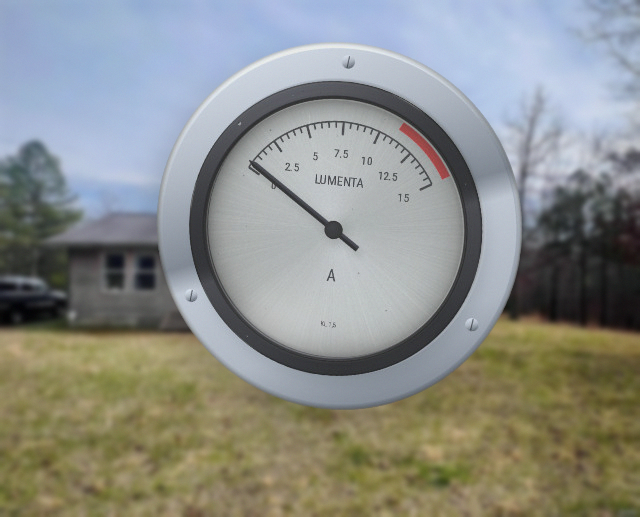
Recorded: 0.5 A
